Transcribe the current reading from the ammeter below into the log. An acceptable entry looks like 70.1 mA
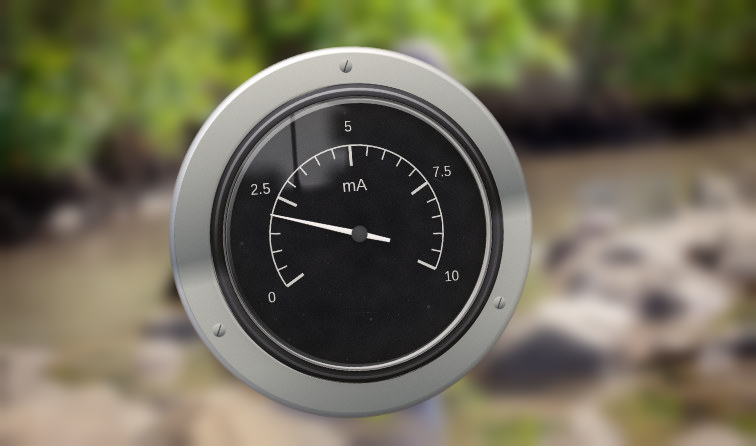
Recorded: 2 mA
